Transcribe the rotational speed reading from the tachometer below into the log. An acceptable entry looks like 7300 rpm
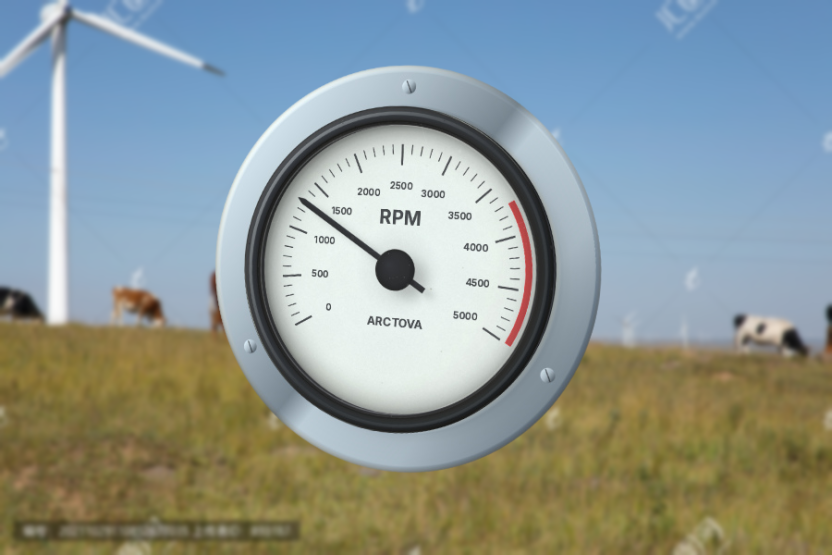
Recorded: 1300 rpm
